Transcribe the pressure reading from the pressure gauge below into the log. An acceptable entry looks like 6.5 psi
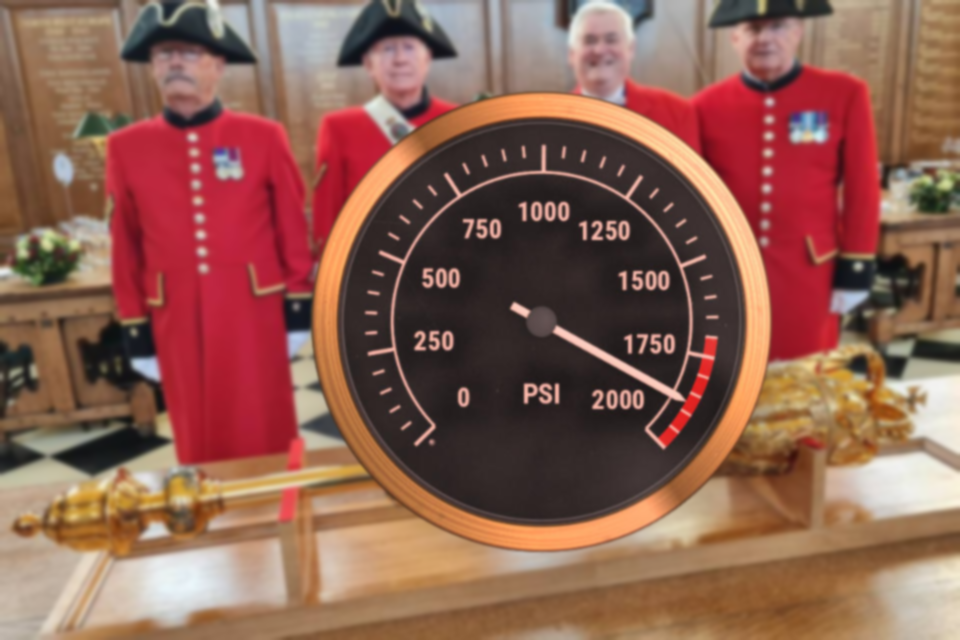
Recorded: 1875 psi
